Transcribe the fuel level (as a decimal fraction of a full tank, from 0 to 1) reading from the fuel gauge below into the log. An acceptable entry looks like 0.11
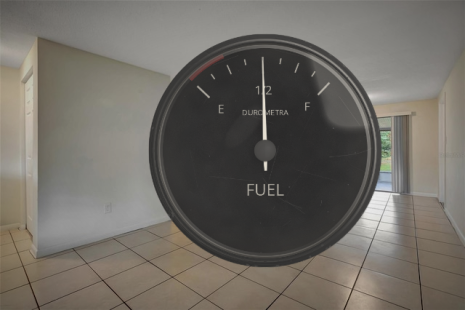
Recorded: 0.5
